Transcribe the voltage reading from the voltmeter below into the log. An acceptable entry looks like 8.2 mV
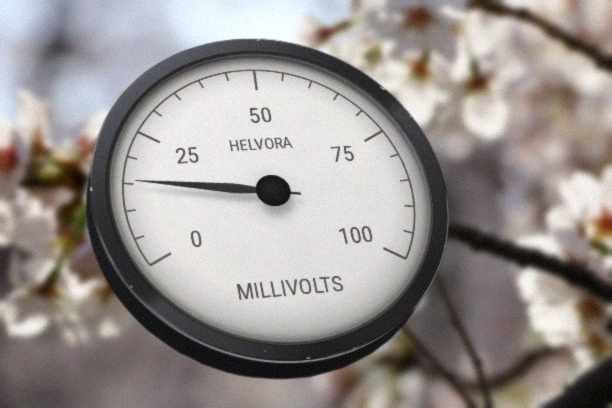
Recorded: 15 mV
